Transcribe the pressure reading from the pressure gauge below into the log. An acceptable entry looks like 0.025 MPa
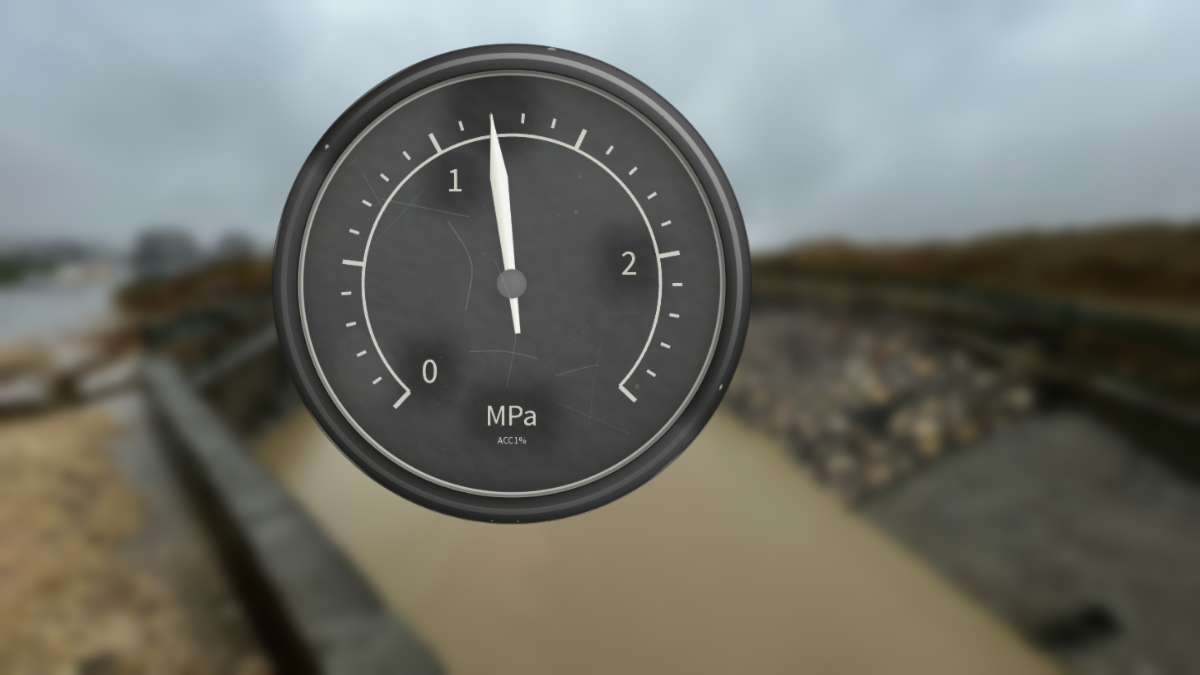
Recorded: 1.2 MPa
